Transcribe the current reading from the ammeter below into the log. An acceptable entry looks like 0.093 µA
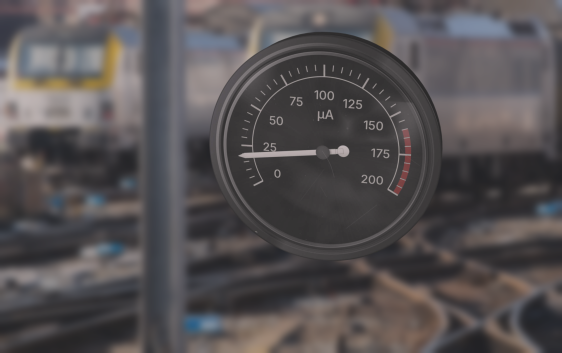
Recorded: 20 µA
